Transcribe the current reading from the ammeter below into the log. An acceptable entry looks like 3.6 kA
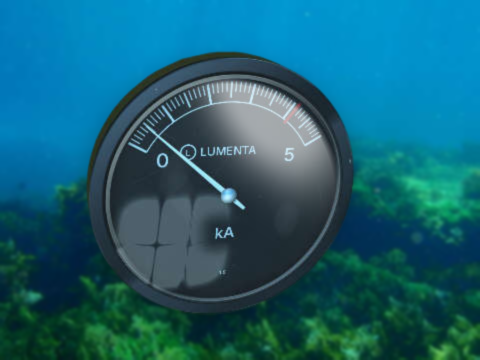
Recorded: 0.5 kA
